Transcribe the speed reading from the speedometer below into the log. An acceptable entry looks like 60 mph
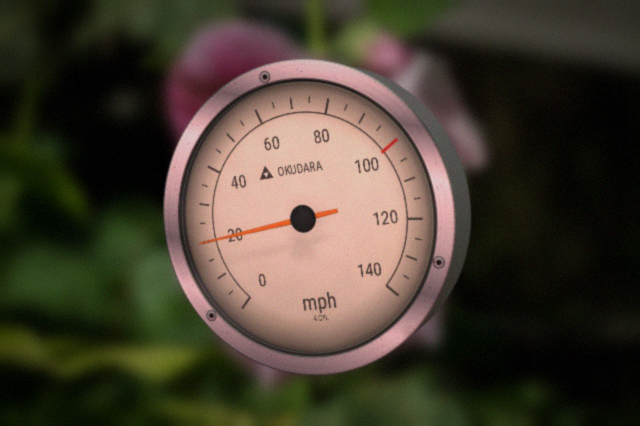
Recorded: 20 mph
